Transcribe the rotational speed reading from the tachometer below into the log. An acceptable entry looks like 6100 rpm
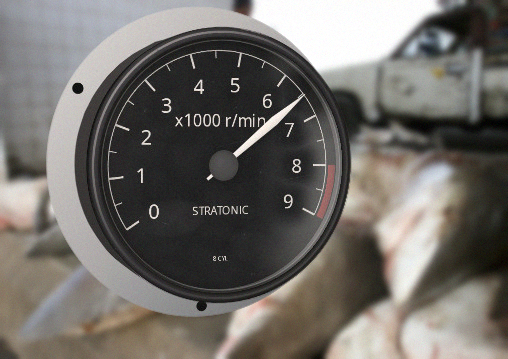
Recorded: 6500 rpm
